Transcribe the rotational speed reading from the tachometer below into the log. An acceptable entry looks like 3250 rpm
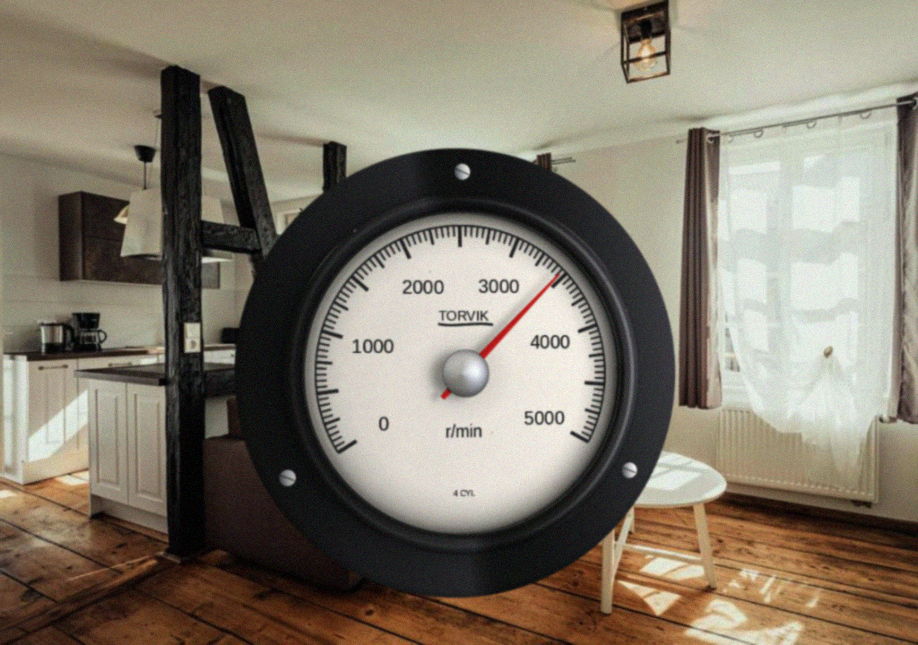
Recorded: 3450 rpm
